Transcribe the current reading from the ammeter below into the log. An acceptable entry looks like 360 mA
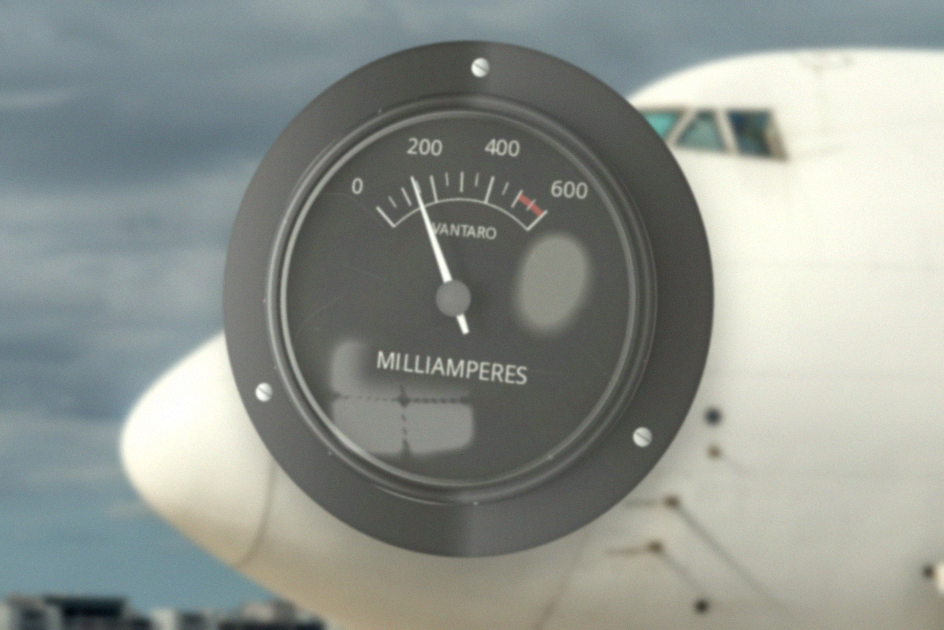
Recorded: 150 mA
